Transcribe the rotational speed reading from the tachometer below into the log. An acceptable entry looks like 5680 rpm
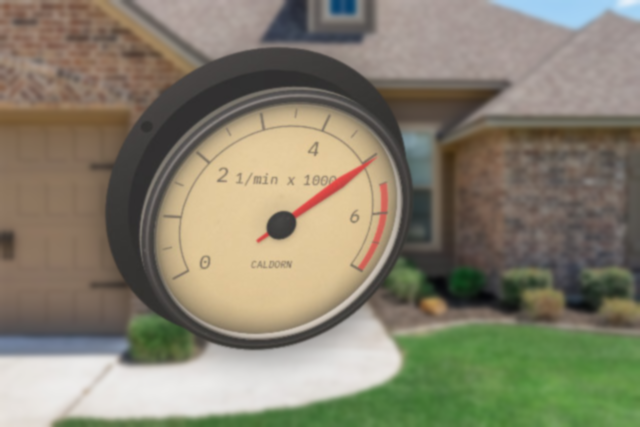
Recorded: 5000 rpm
